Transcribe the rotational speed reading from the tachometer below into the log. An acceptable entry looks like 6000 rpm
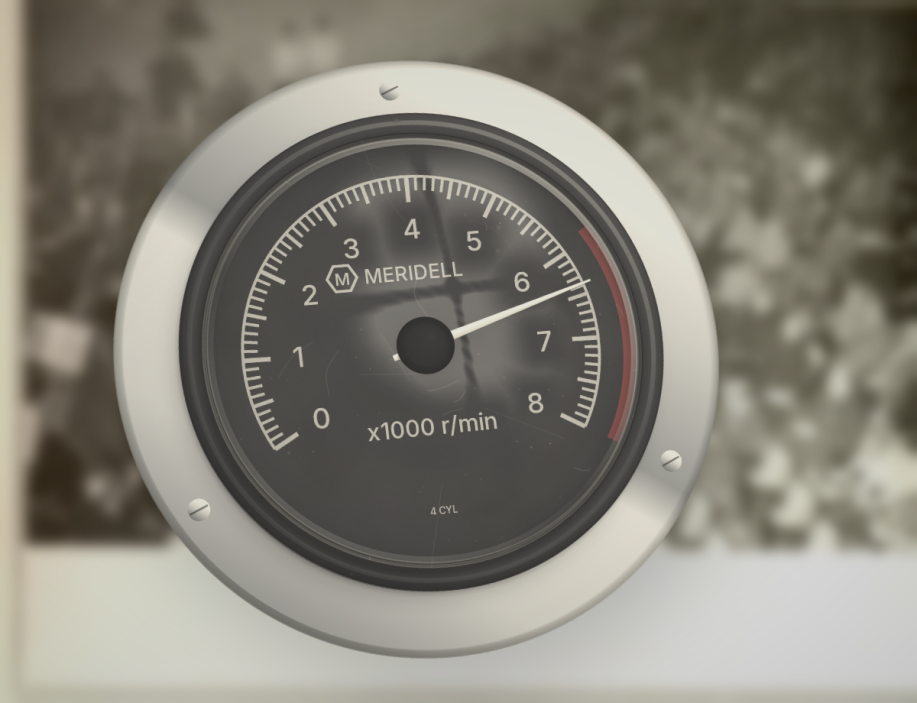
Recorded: 6400 rpm
